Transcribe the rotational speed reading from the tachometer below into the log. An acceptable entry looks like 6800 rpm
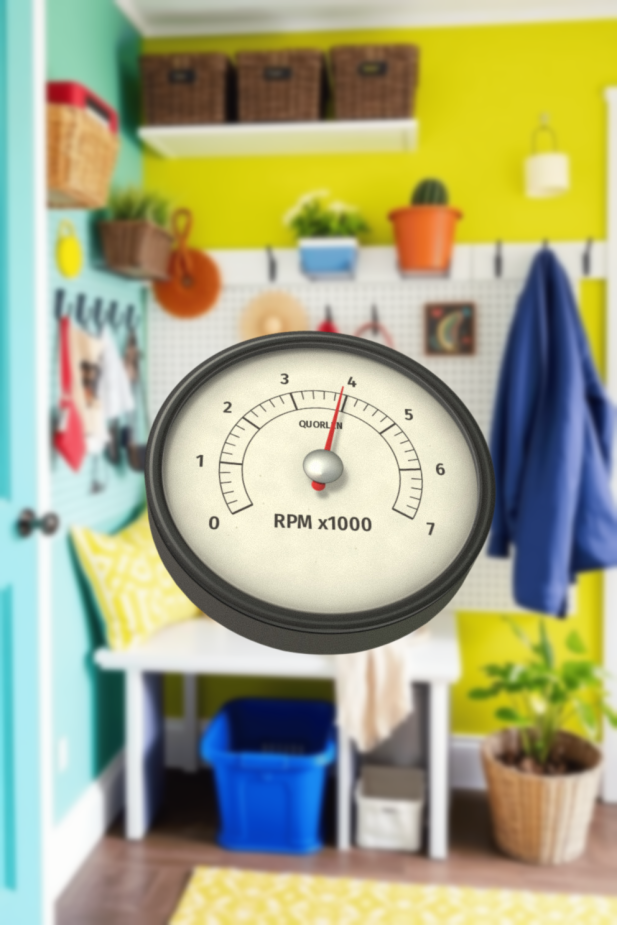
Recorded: 3900 rpm
